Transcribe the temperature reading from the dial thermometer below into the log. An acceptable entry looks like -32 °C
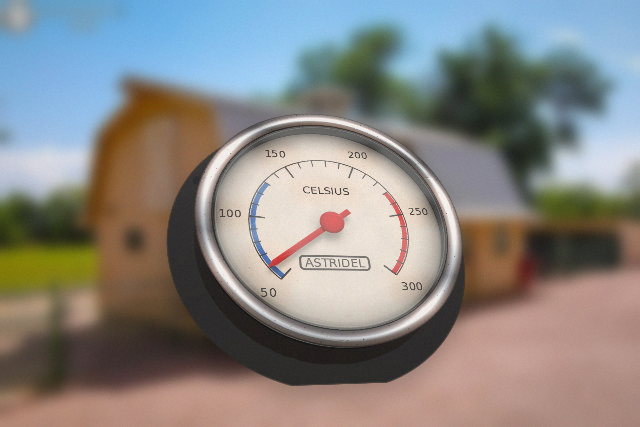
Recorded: 60 °C
